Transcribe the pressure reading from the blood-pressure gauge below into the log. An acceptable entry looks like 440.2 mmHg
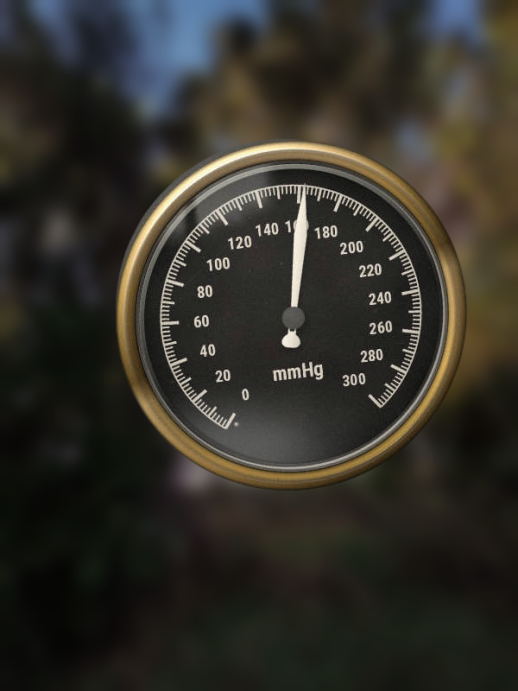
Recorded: 162 mmHg
